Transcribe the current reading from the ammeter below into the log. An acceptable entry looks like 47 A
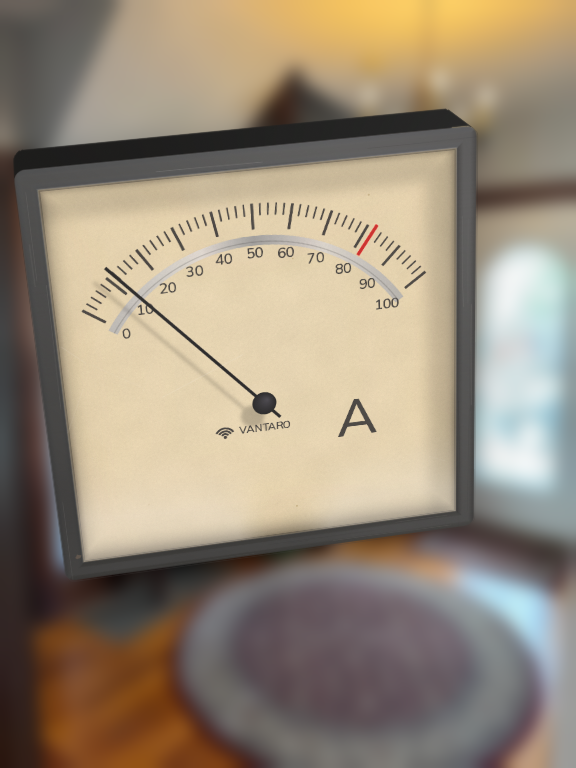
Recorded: 12 A
